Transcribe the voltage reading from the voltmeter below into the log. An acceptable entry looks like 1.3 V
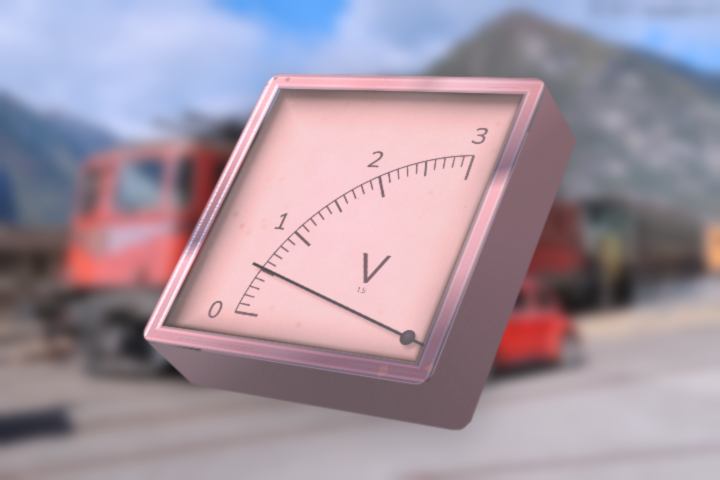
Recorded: 0.5 V
